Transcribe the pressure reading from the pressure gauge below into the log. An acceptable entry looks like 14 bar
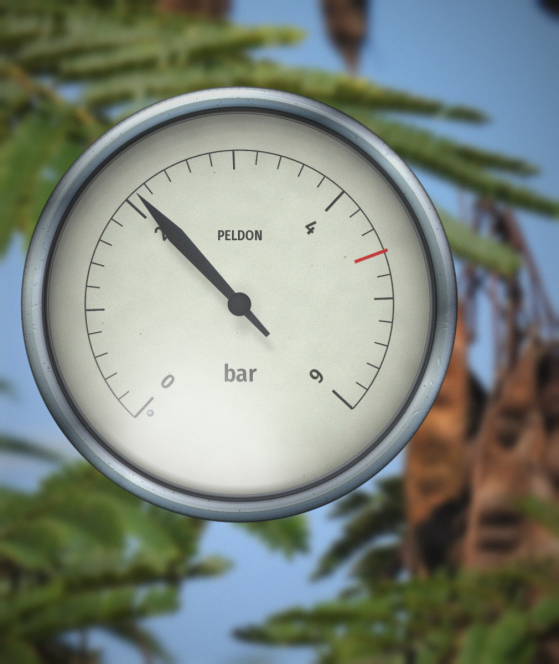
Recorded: 2.1 bar
